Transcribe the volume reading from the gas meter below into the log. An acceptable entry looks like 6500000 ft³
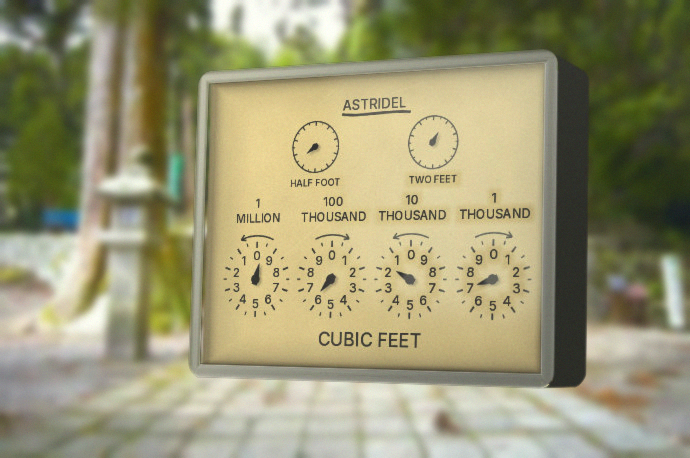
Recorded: 961700 ft³
